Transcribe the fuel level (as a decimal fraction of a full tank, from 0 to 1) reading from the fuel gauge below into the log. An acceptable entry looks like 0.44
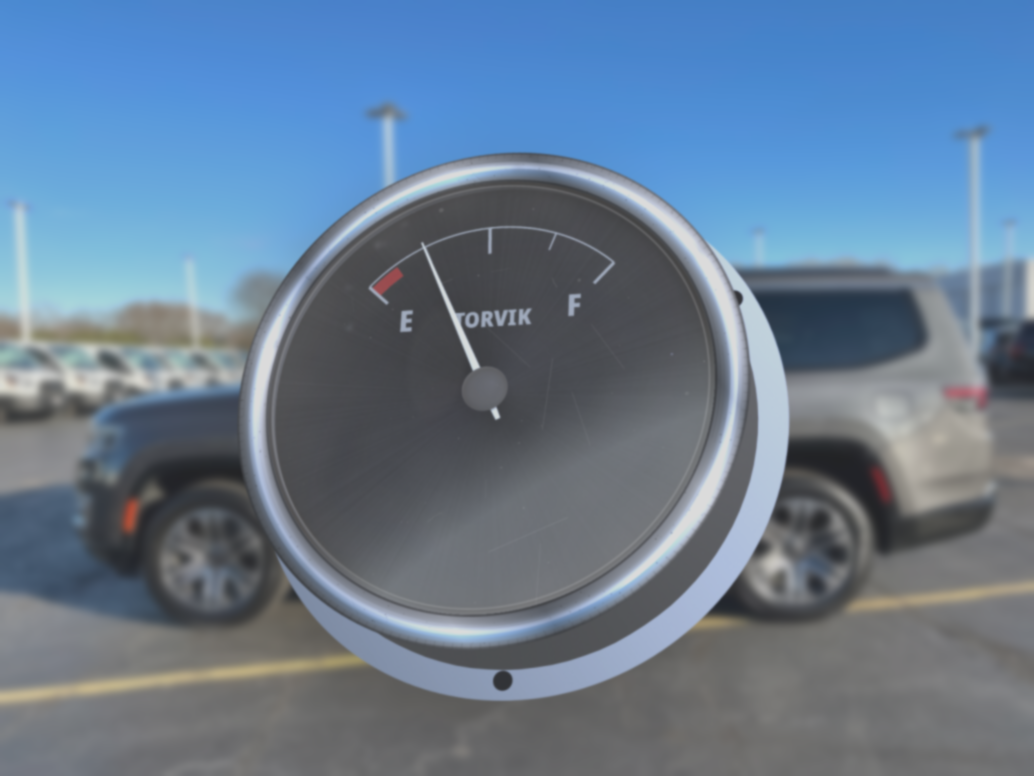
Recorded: 0.25
